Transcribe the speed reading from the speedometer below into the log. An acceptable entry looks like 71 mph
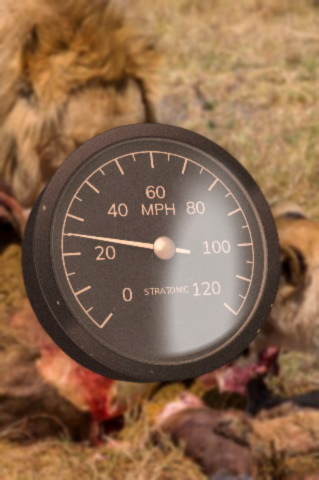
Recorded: 25 mph
